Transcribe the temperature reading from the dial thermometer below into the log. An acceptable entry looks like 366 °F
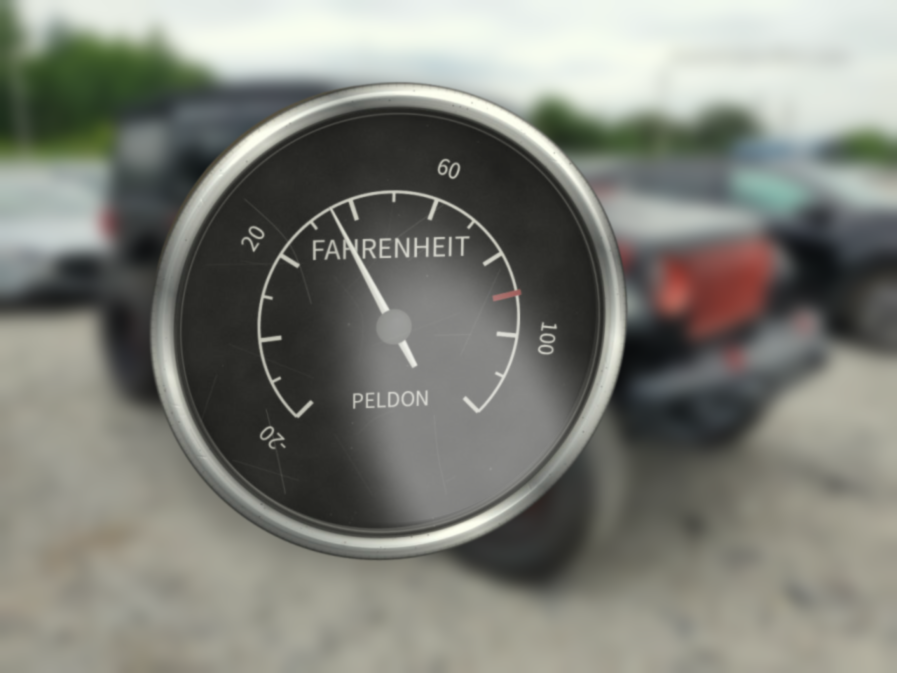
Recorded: 35 °F
